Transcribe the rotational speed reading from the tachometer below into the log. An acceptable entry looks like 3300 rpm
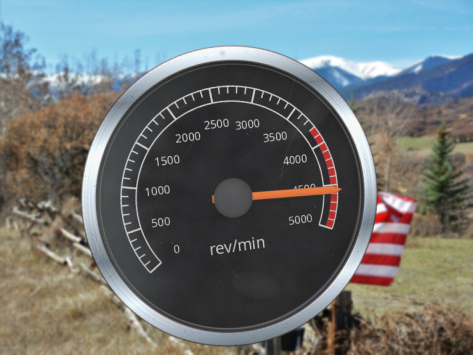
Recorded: 4550 rpm
